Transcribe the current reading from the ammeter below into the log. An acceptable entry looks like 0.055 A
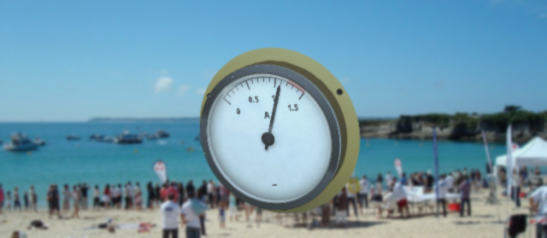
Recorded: 1.1 A
